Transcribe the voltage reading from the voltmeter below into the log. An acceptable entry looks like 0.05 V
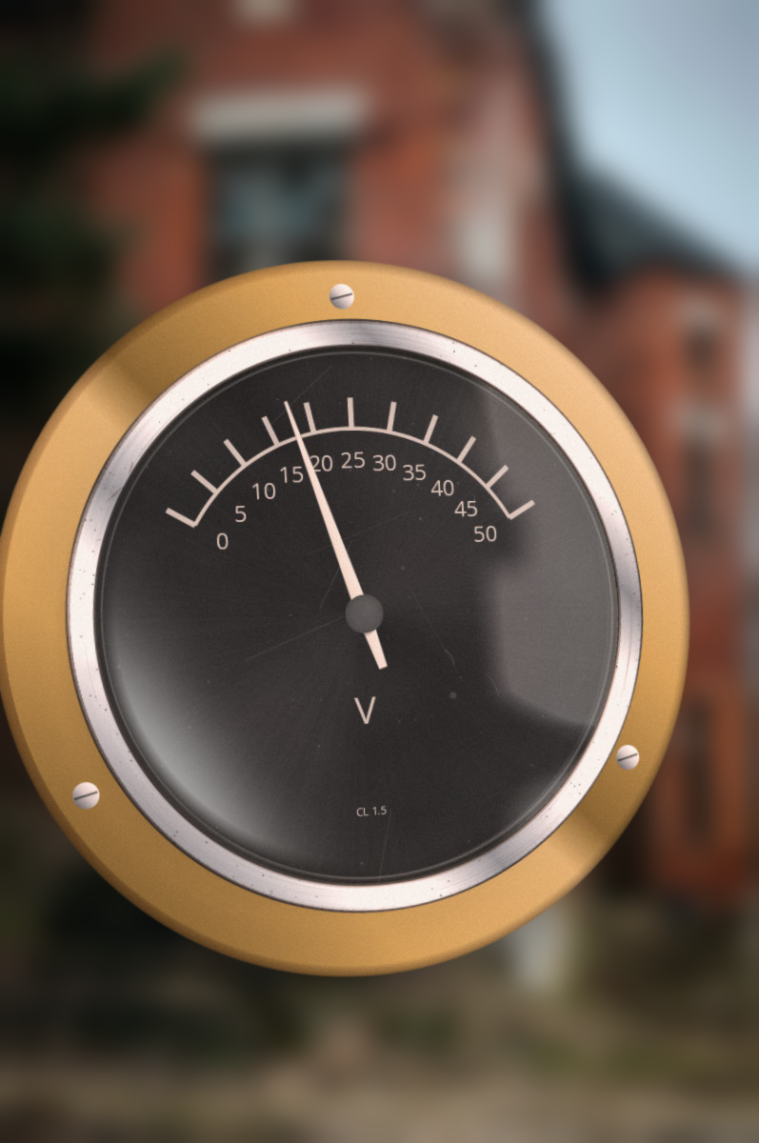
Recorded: 17.5 V
